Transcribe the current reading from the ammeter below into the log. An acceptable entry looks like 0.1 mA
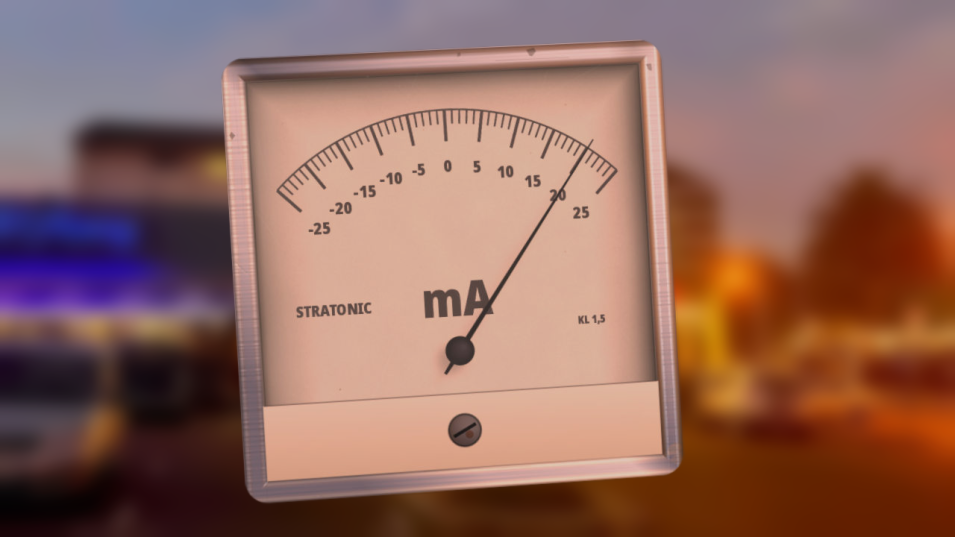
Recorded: 20 mA
